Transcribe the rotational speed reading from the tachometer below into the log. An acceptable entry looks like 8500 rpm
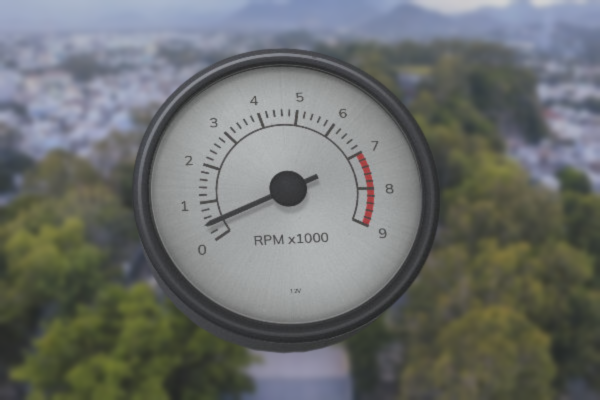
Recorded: 400 rpm
